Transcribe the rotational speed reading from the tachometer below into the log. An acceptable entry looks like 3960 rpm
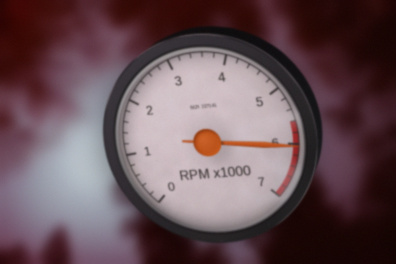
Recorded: 6000 rpm
